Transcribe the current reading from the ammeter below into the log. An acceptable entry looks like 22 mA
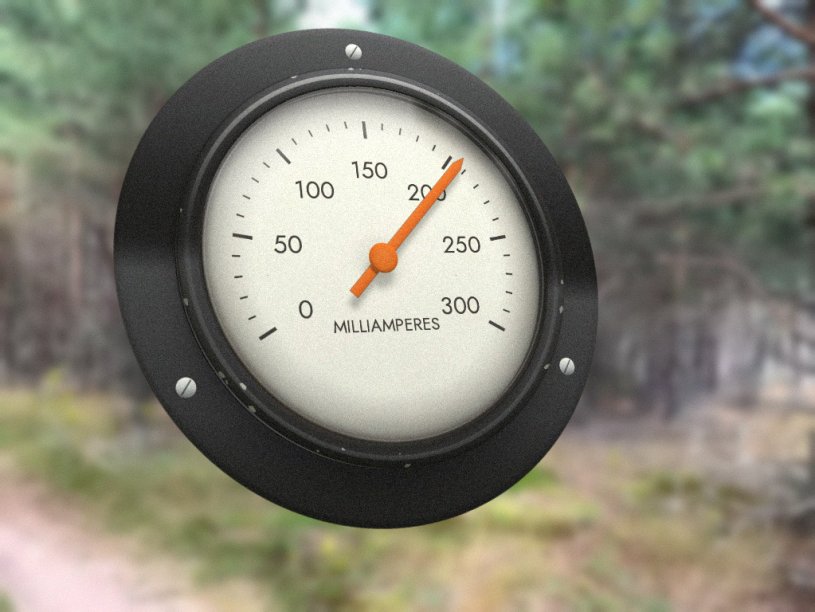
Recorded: 205 mA
